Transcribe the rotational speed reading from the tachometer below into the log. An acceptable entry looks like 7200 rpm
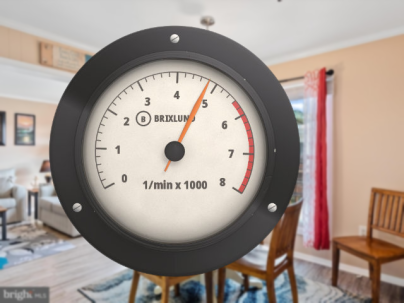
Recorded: 4800 rpm
